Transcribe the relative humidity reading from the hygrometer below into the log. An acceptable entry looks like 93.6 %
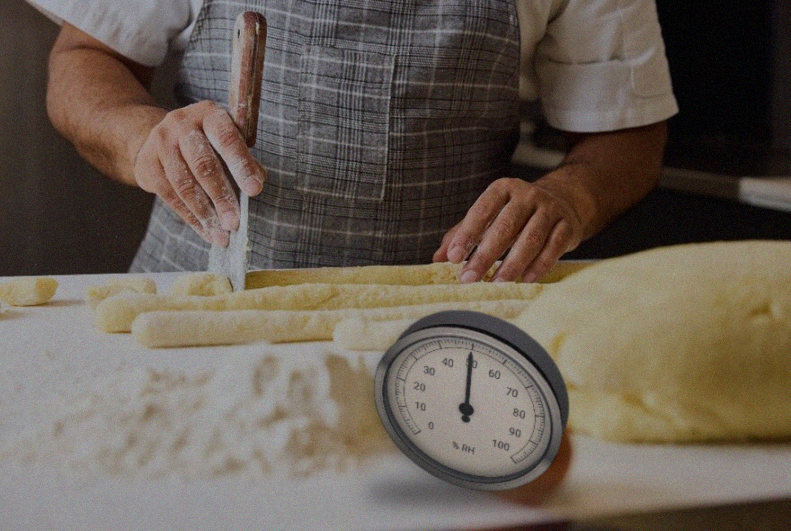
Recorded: 50 %
